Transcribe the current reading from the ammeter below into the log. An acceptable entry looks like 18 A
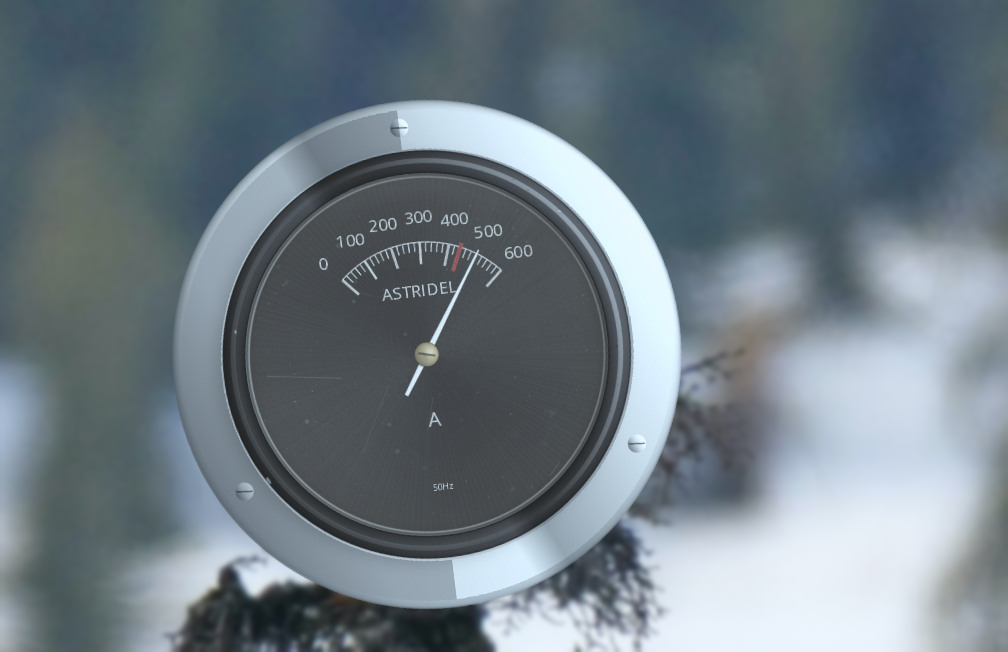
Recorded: 500 A
